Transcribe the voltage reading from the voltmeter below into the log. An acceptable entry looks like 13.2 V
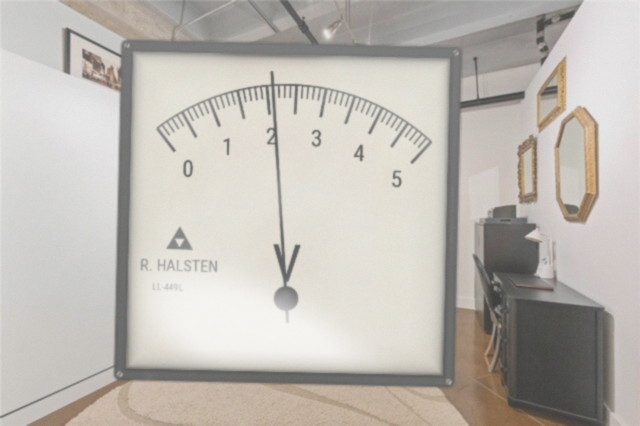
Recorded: 2.1 V
